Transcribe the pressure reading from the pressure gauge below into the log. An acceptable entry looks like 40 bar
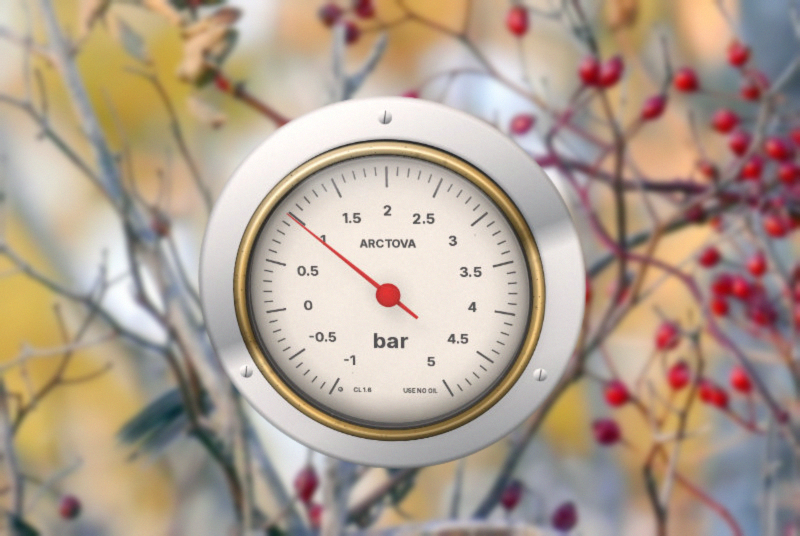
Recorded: 1 bar
